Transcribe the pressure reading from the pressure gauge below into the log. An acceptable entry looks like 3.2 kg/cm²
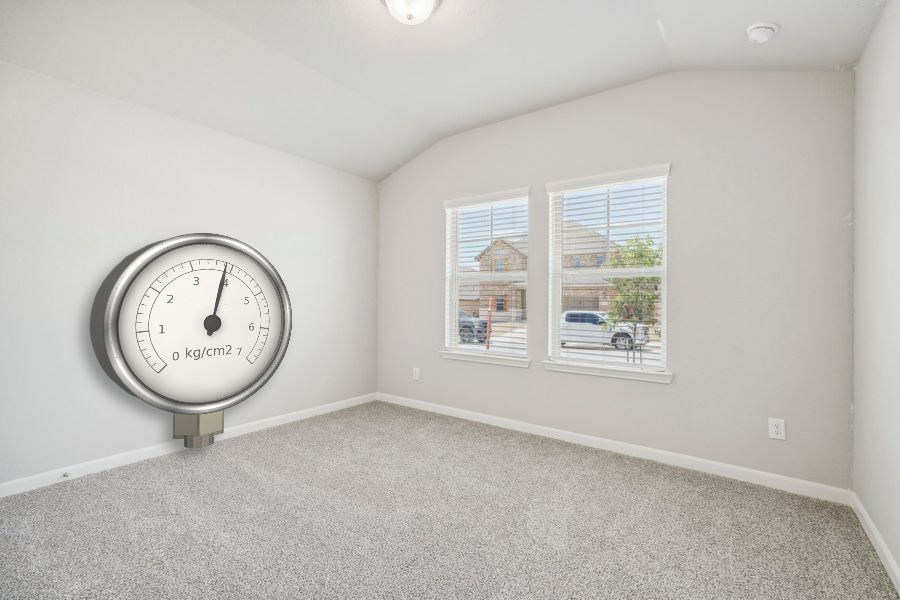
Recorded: 3.8 kg/cm²
